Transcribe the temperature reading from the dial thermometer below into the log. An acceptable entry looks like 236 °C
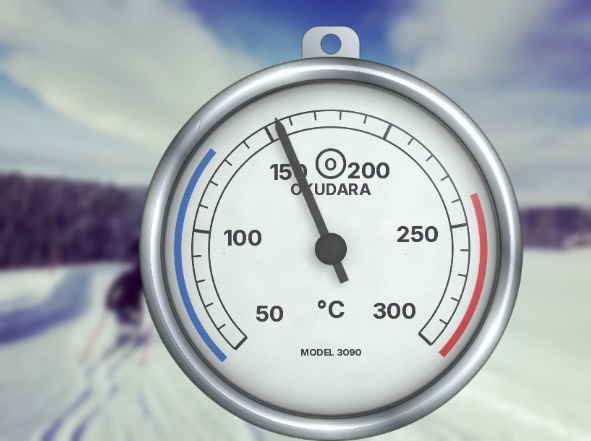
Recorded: 155 °C
